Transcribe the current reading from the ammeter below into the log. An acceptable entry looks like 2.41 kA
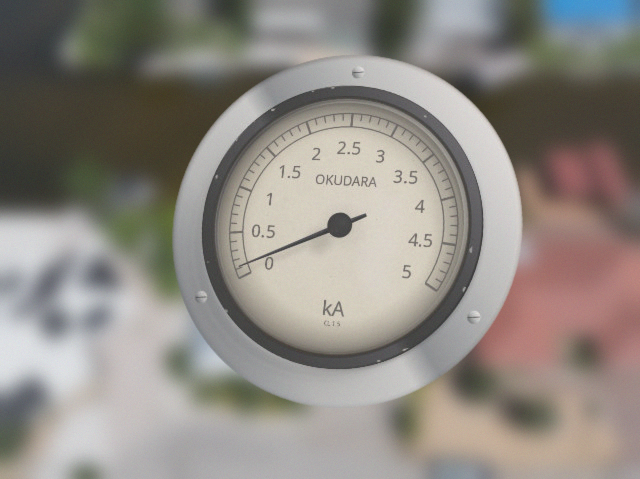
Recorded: 0.1 kA
